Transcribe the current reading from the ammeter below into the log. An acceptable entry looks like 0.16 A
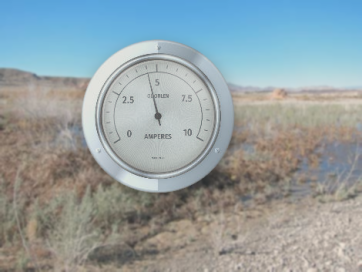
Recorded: 4.5 A
